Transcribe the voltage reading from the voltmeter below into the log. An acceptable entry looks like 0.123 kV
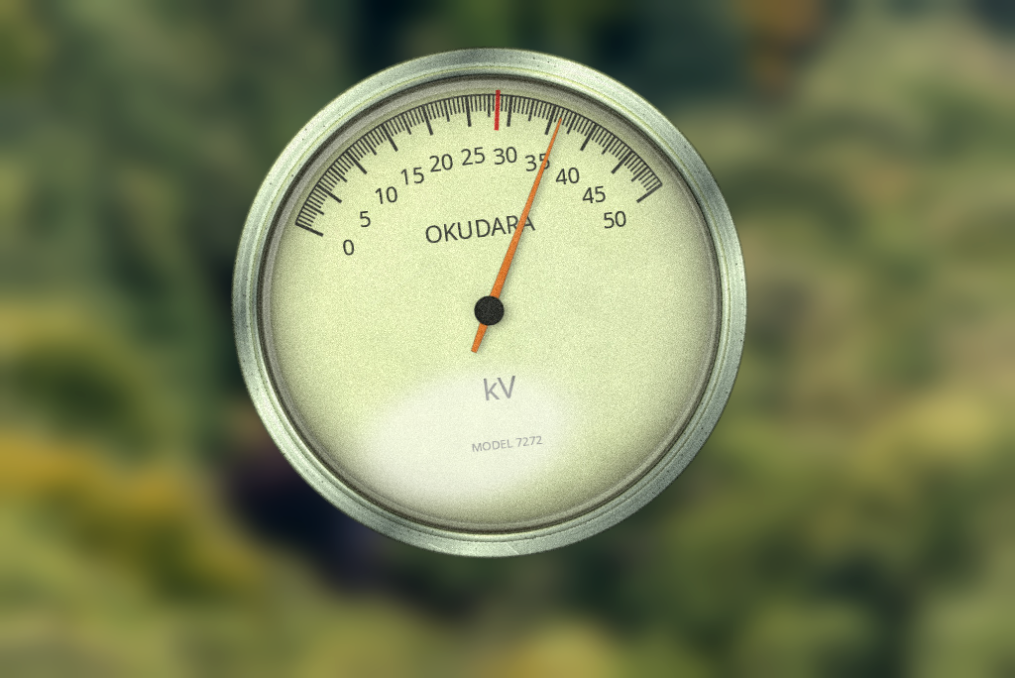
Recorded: 36 kV
